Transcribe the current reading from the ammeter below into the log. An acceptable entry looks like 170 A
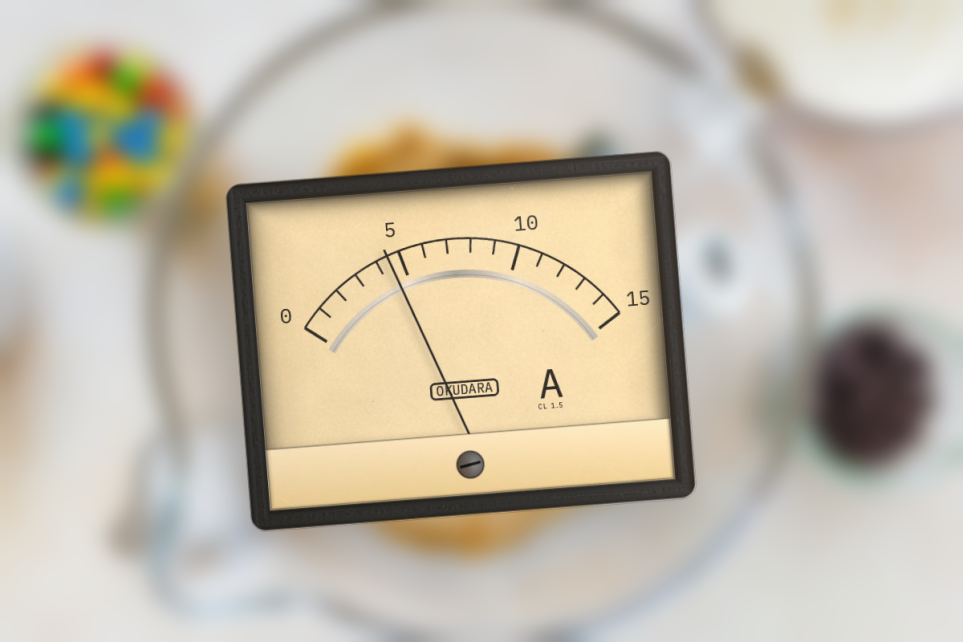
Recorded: 4.5 A
